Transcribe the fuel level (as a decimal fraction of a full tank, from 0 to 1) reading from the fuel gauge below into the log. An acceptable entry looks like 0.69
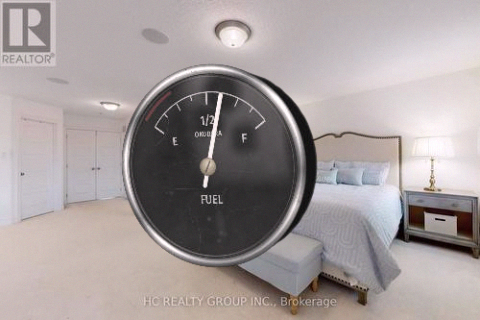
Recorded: 0.625
